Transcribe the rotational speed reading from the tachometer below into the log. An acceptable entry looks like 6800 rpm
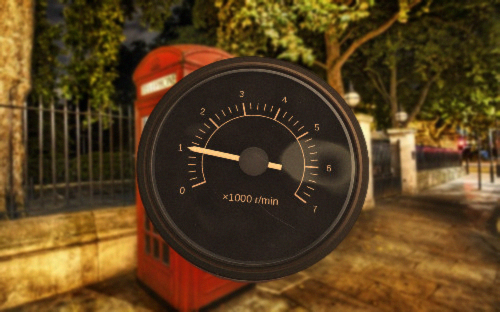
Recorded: 1000 rpm
